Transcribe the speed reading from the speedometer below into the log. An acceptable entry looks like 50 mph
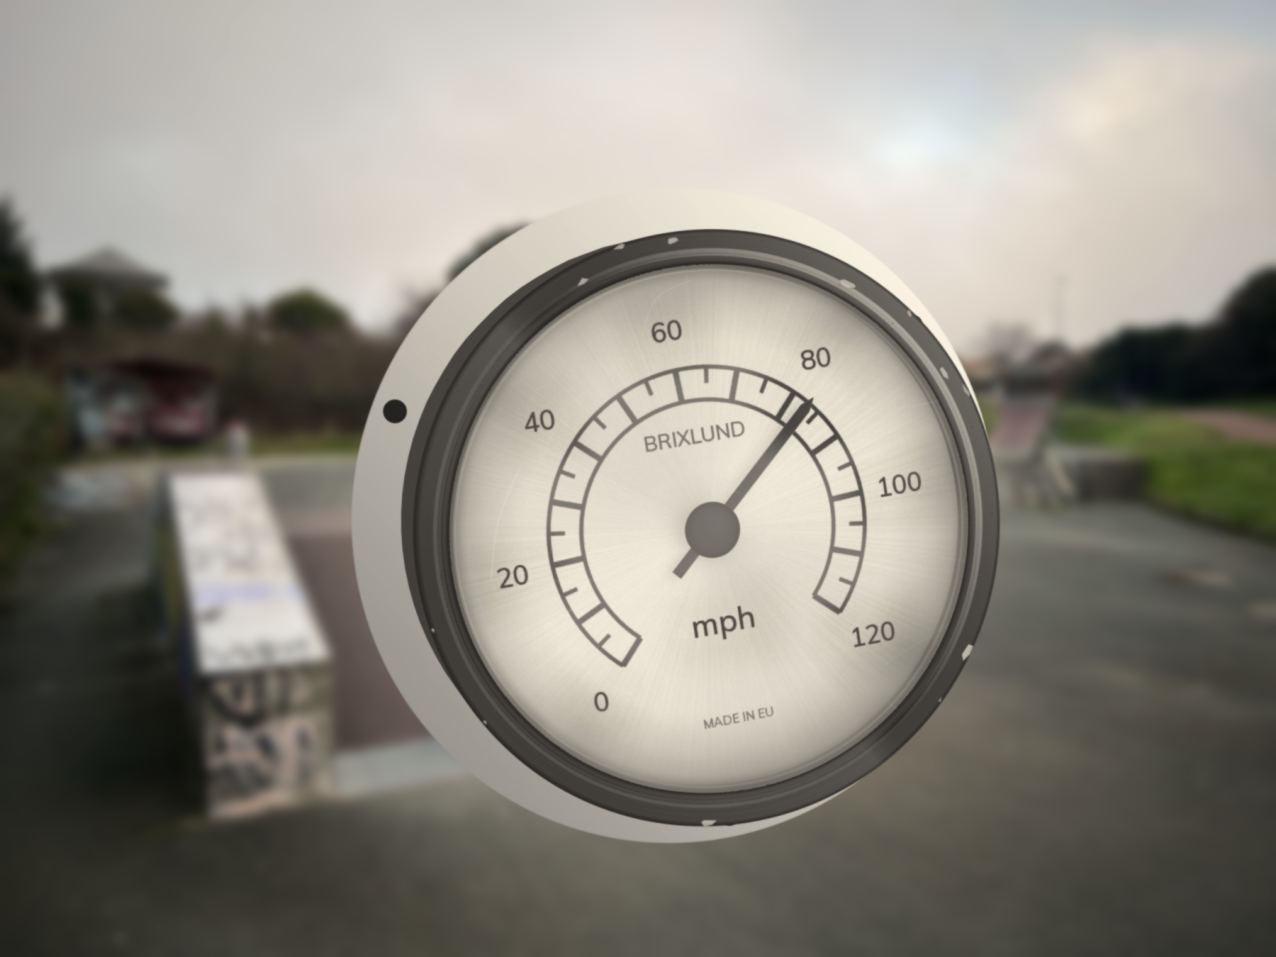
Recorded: 82.5 mph
